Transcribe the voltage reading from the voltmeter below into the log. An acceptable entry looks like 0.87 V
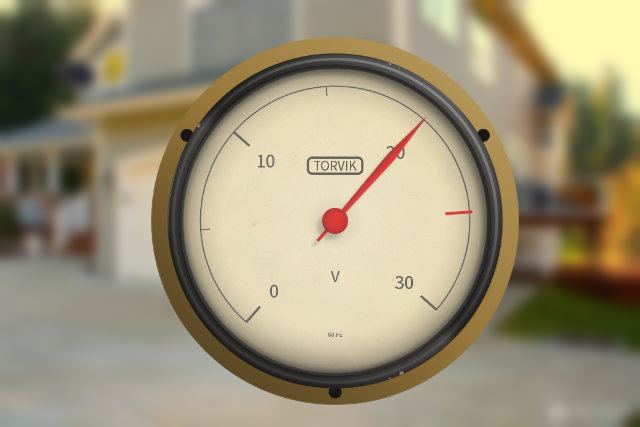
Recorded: 20 V
